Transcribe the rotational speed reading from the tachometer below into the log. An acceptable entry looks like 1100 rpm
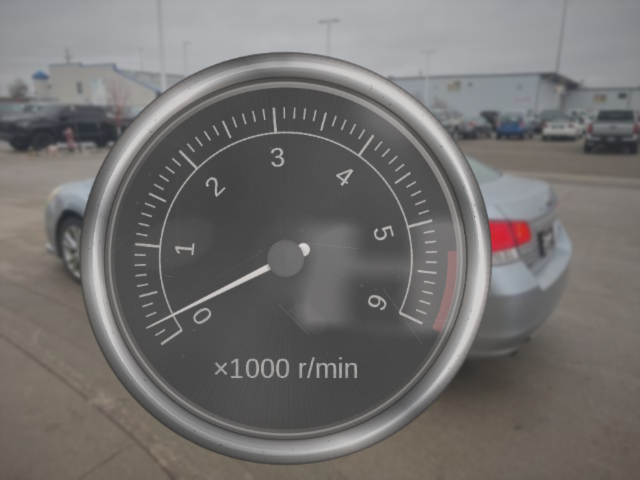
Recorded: 200 rpm
